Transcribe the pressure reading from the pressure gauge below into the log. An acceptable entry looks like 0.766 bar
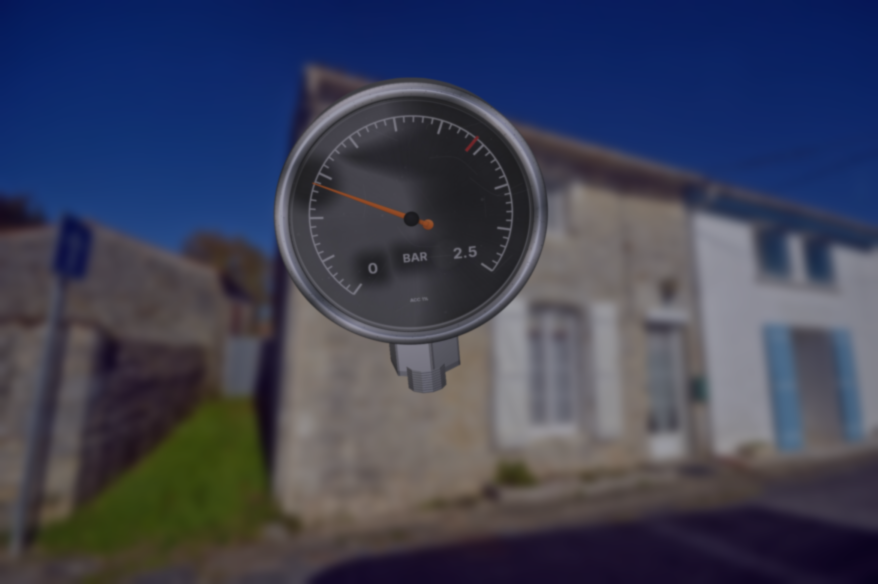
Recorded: 0.7 bar
